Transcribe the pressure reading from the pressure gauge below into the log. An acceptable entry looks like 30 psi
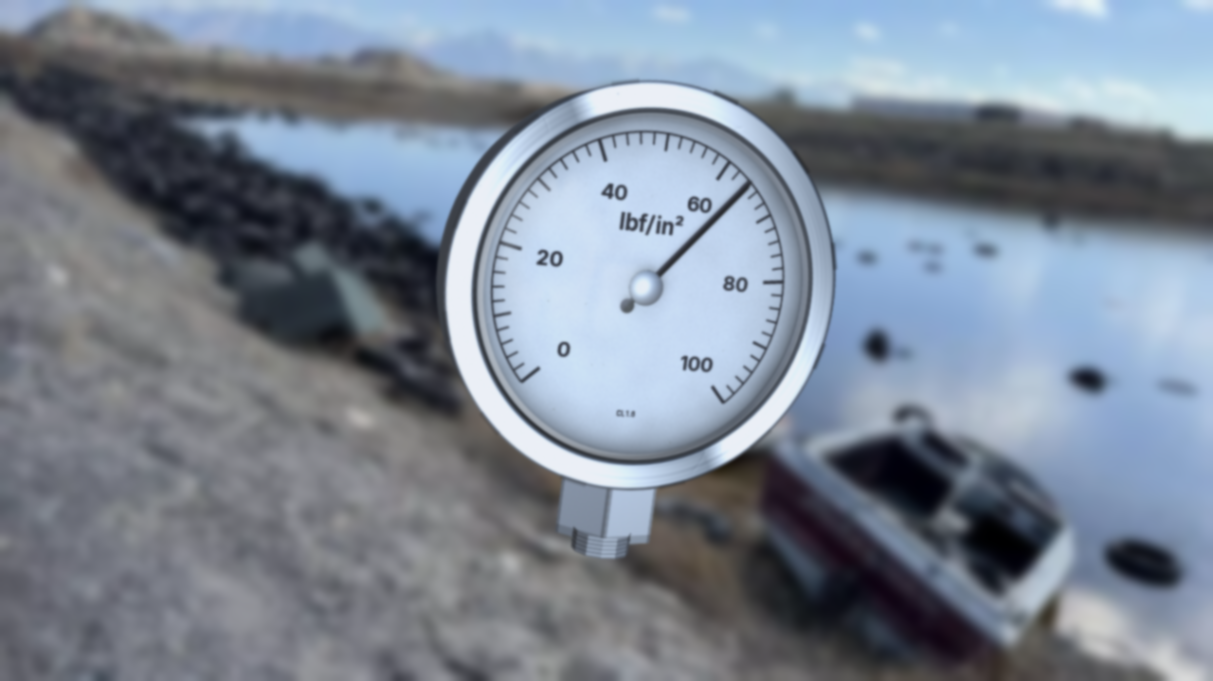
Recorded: 64 psi
